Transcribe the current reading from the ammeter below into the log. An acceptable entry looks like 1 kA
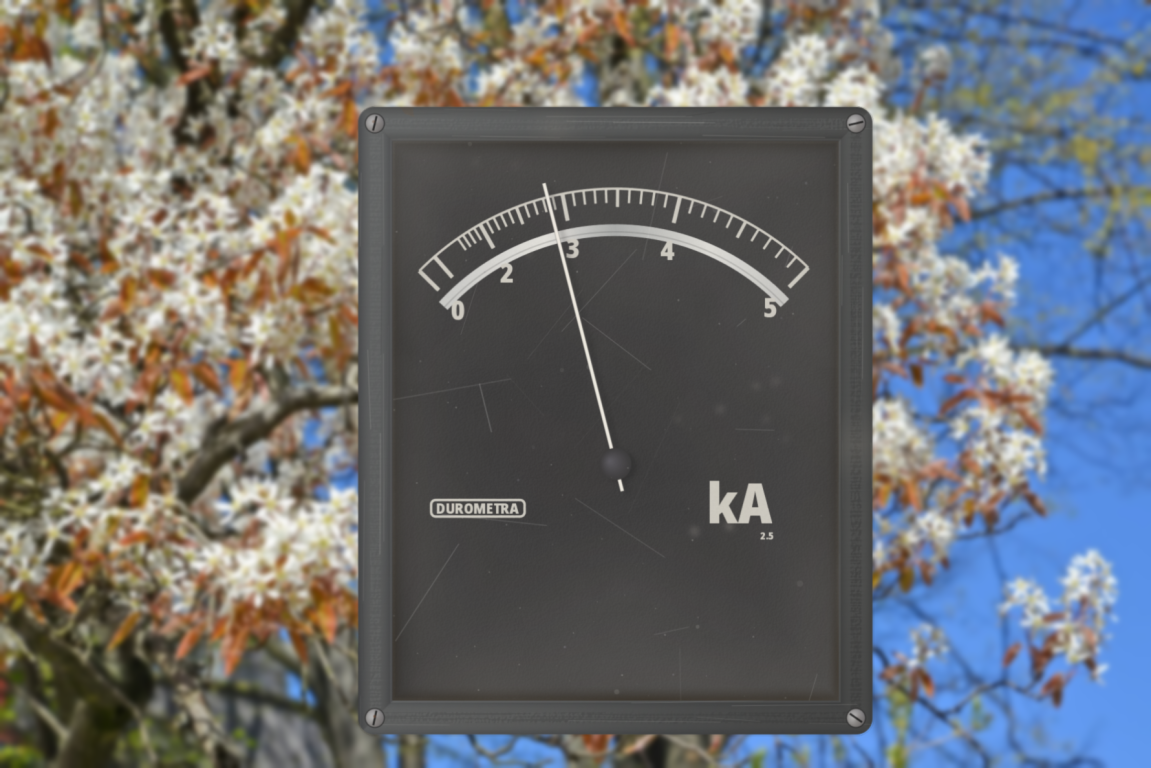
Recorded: 2.85 kA
